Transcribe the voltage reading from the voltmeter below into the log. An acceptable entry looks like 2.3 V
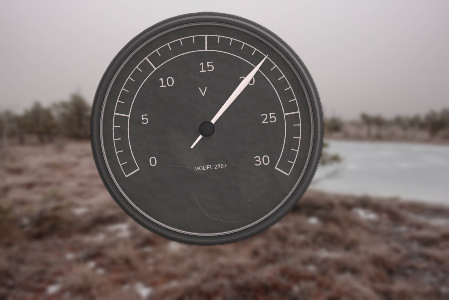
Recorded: 20 V
